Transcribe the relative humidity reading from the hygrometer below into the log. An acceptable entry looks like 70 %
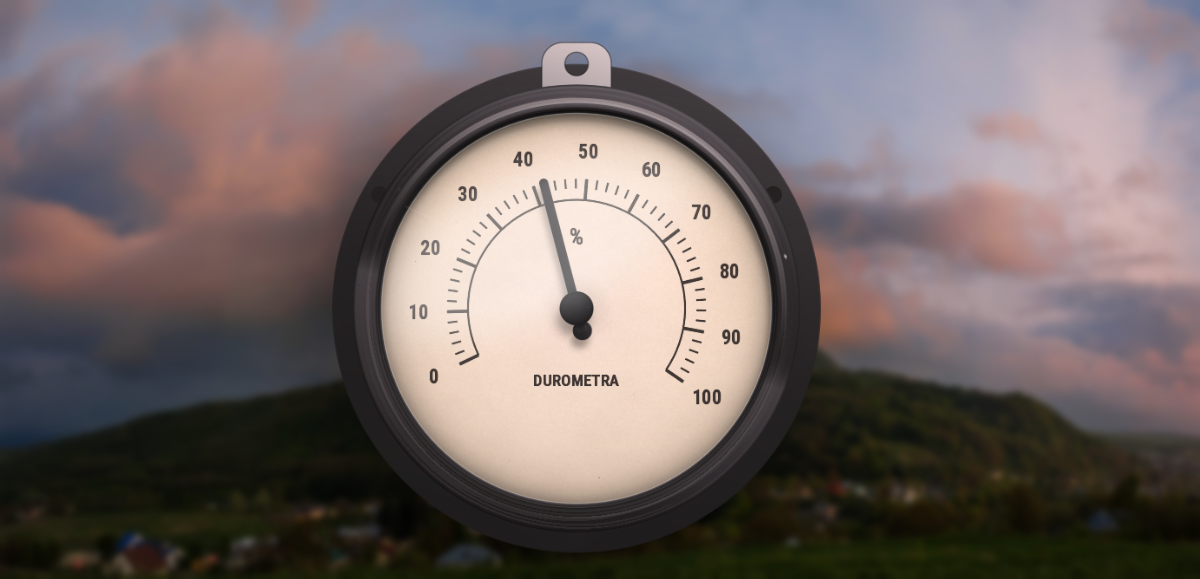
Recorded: 42 %
